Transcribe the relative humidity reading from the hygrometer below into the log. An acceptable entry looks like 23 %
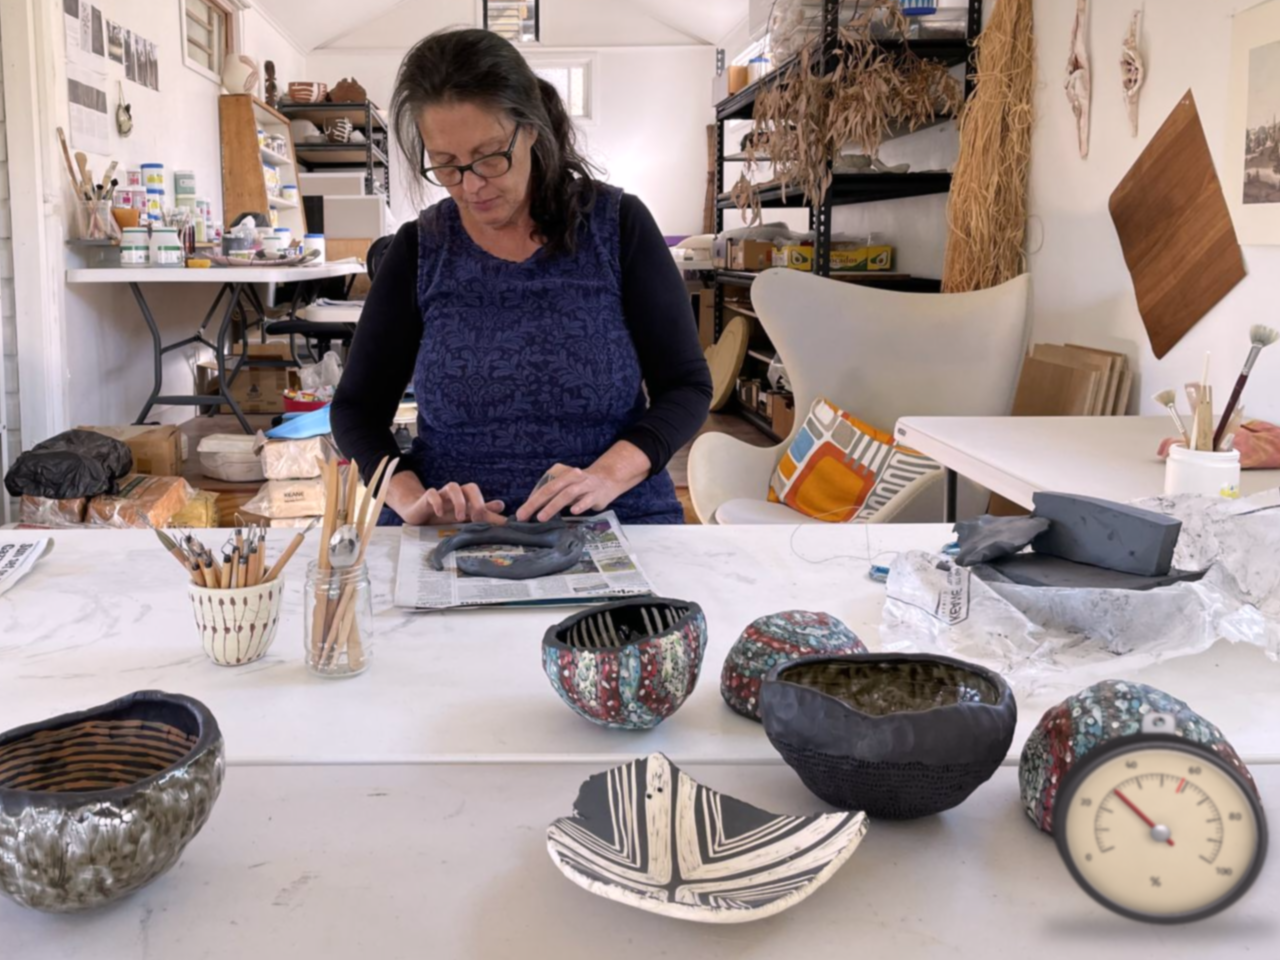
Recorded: 30 %
